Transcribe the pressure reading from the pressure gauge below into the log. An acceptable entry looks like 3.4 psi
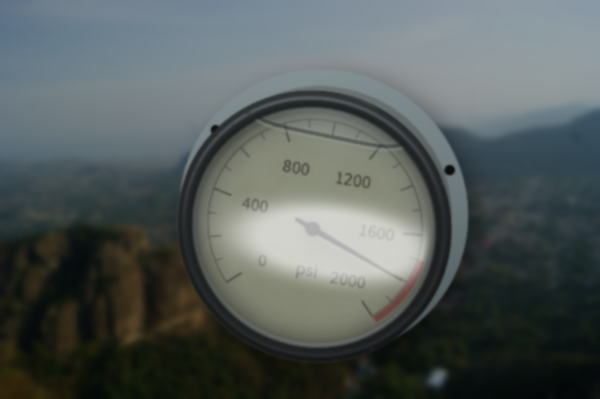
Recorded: 1800 psi
